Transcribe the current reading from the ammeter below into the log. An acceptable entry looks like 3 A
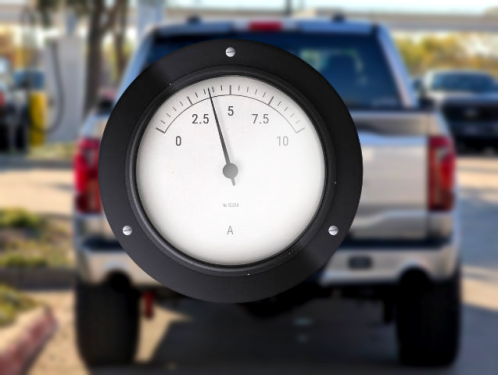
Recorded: 3.75 A
